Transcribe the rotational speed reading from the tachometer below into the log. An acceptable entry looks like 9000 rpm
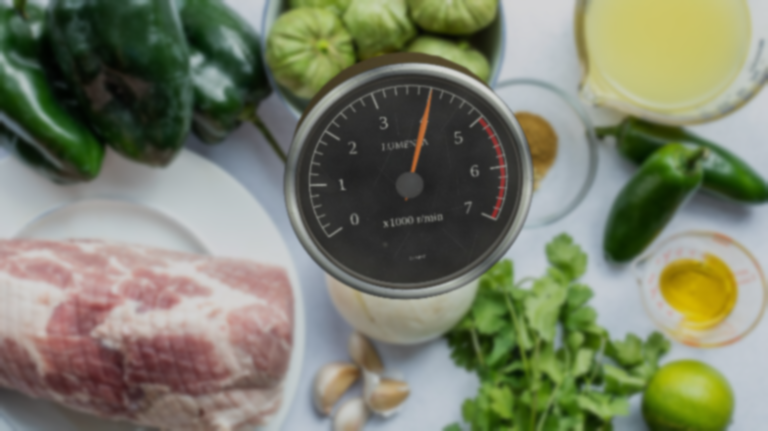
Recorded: 4000 rpm
